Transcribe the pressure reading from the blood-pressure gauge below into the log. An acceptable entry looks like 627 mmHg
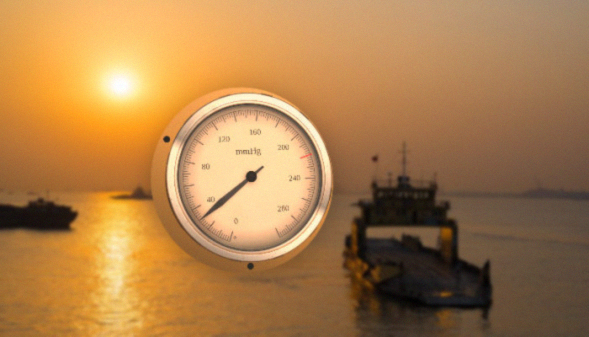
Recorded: 30 mmHg
